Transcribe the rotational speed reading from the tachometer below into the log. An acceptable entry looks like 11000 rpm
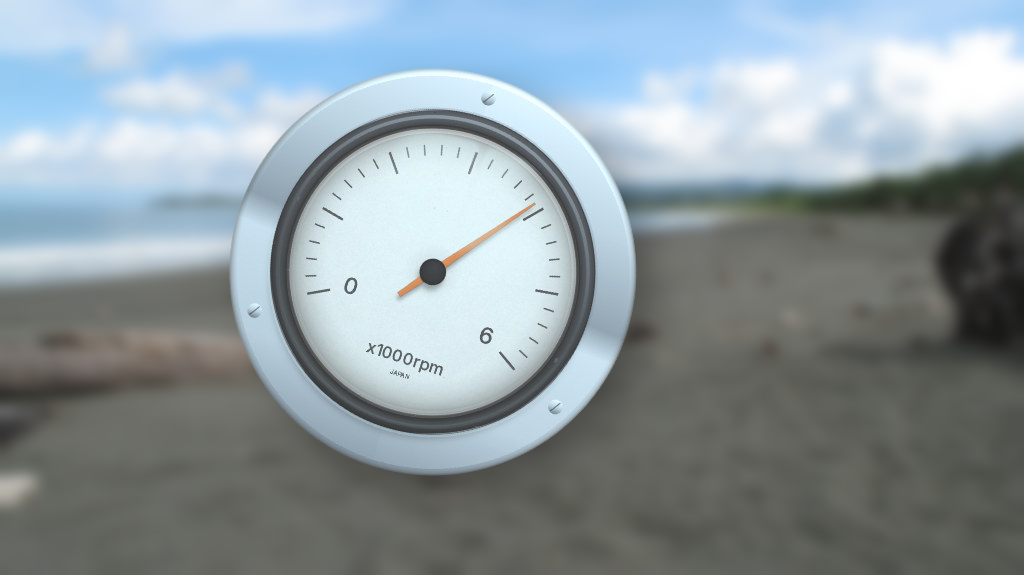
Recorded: 3900 rpm
